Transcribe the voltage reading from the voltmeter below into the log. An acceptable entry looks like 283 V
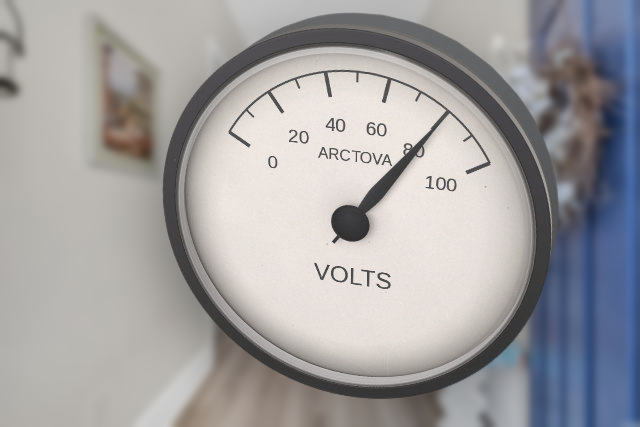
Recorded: 80 V
